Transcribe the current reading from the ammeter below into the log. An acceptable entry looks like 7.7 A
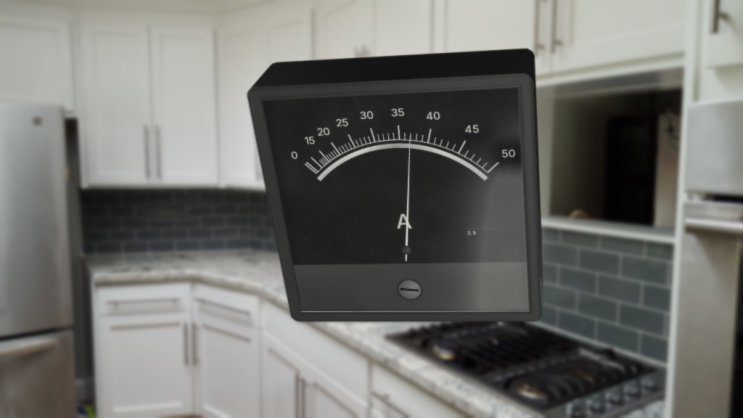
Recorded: 37 A
